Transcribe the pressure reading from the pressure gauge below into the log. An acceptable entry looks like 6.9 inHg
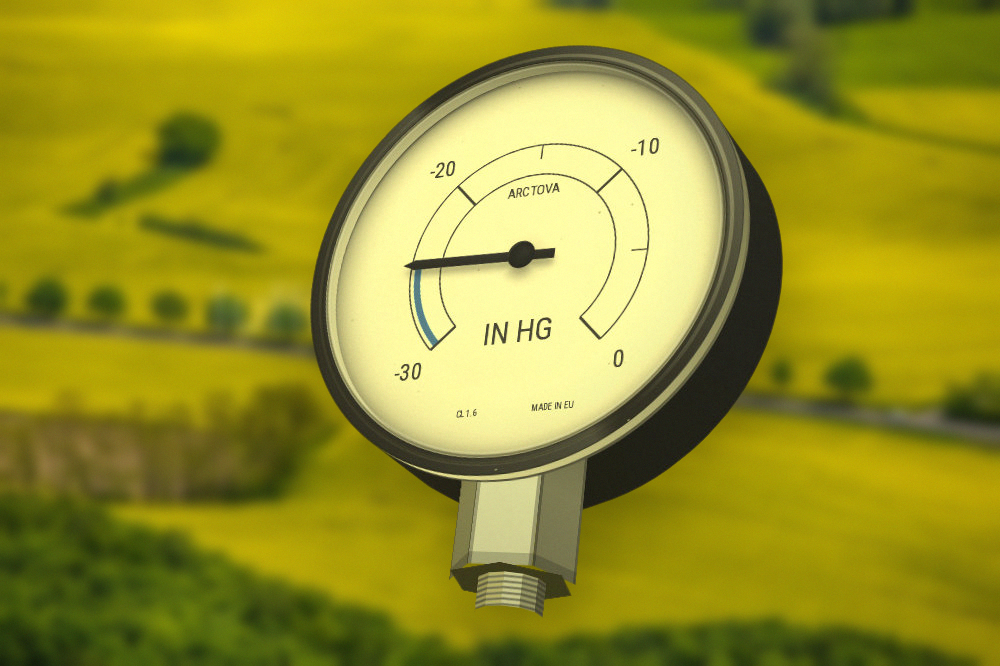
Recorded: -25 inHg
